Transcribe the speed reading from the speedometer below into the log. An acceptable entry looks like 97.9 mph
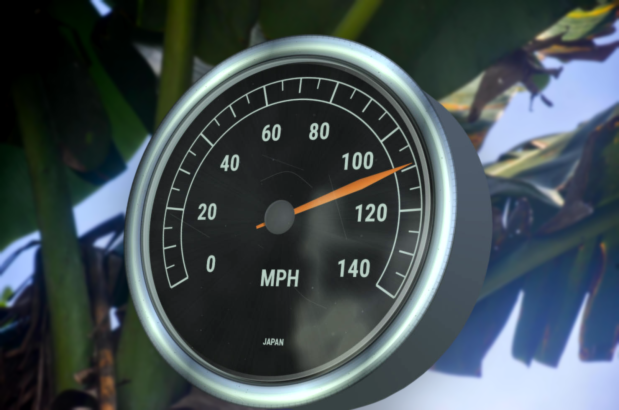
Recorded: 110 mph
